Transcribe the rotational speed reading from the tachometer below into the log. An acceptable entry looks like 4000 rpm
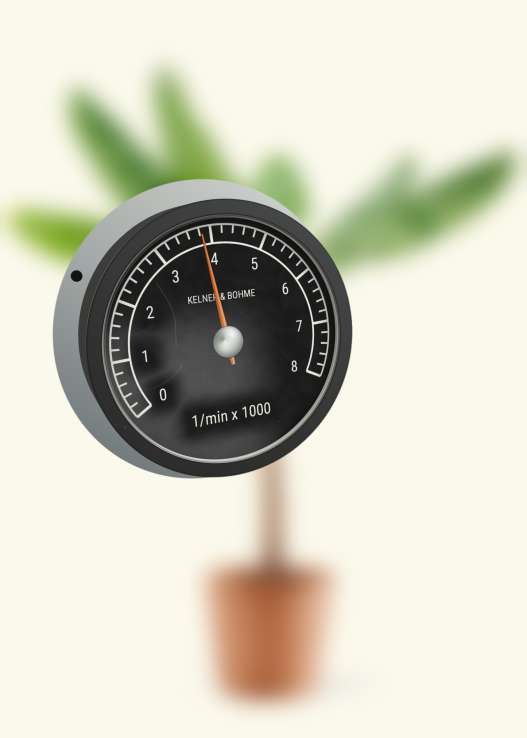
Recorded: 3800 rpm
